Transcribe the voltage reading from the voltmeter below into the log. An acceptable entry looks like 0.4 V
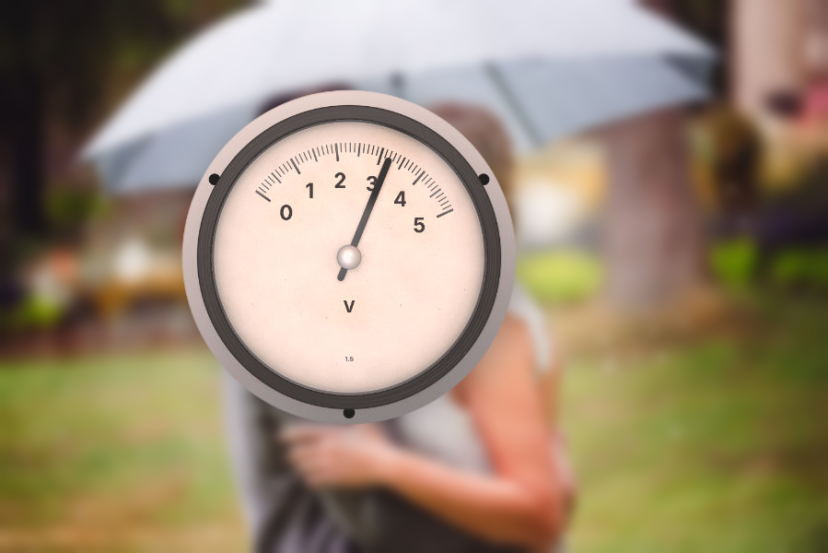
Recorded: 3.2 V
